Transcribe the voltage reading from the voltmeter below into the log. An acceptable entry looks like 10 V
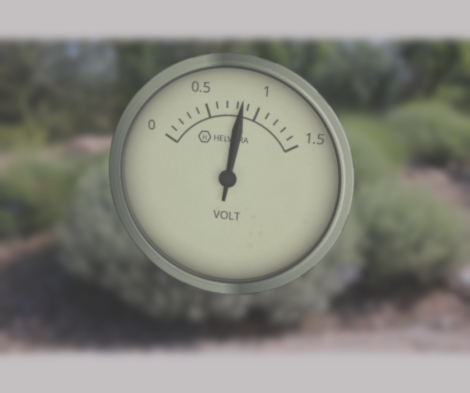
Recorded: 0.85 V
